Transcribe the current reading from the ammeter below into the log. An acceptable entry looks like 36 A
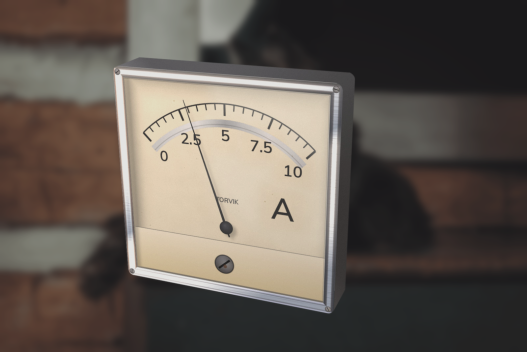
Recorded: 3 A
